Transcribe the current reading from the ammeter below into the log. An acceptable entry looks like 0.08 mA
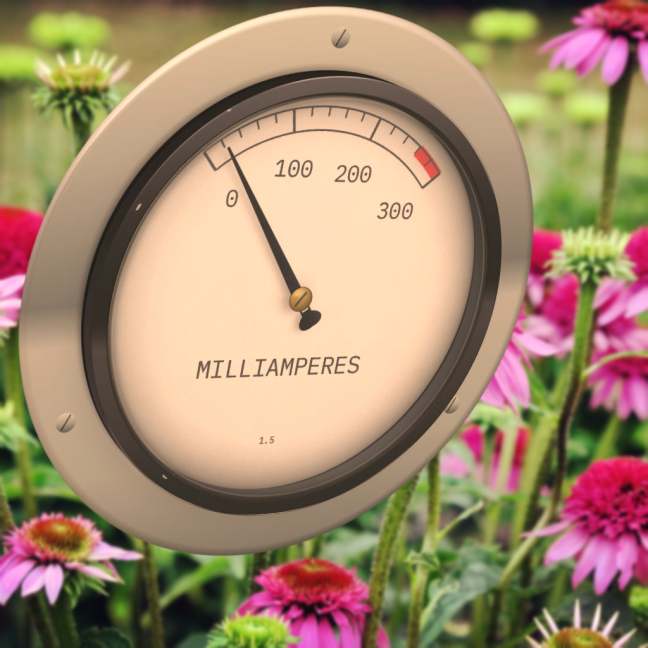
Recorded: 20 mA
